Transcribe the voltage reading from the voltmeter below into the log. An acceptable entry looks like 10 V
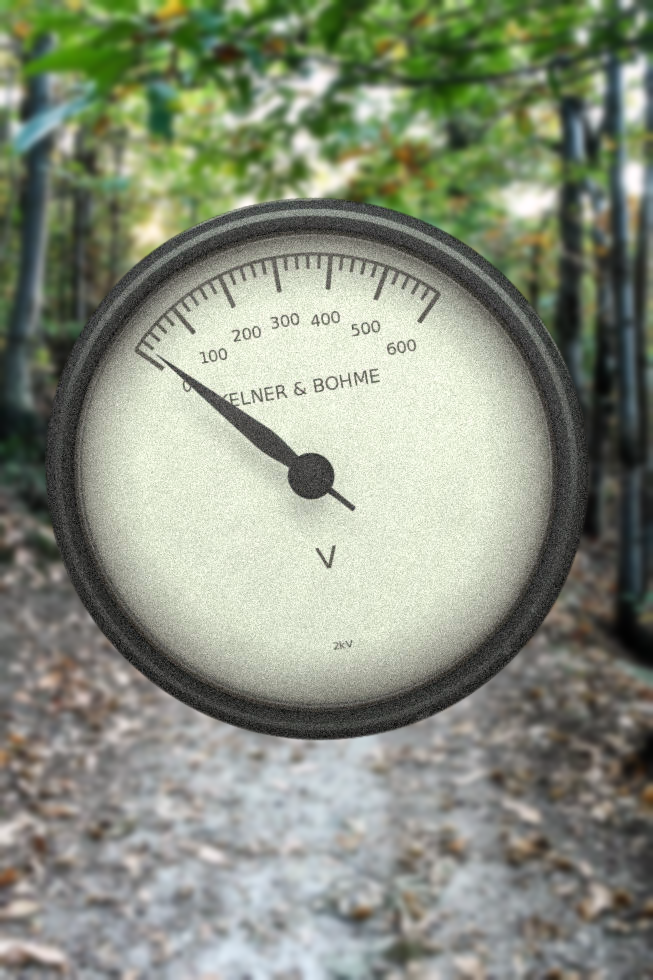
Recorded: 20 V
